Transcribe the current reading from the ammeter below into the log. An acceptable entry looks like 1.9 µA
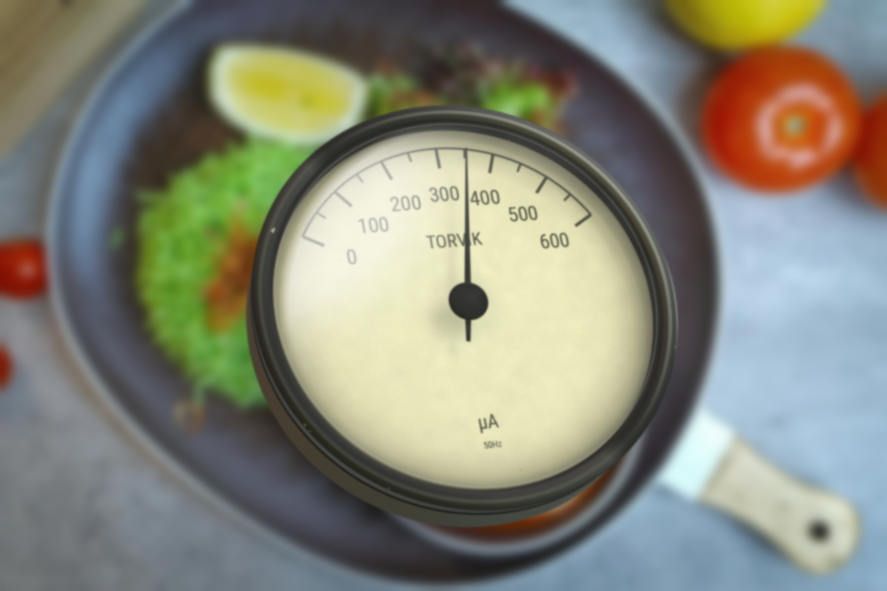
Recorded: 350 µA
